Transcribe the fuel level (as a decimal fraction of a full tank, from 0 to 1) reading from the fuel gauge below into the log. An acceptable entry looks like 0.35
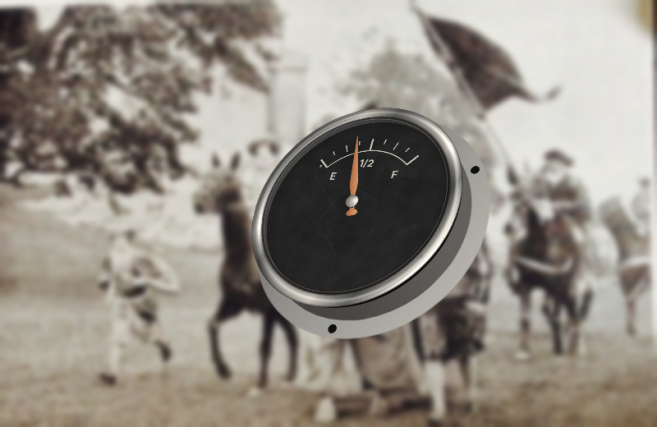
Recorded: 0.375
